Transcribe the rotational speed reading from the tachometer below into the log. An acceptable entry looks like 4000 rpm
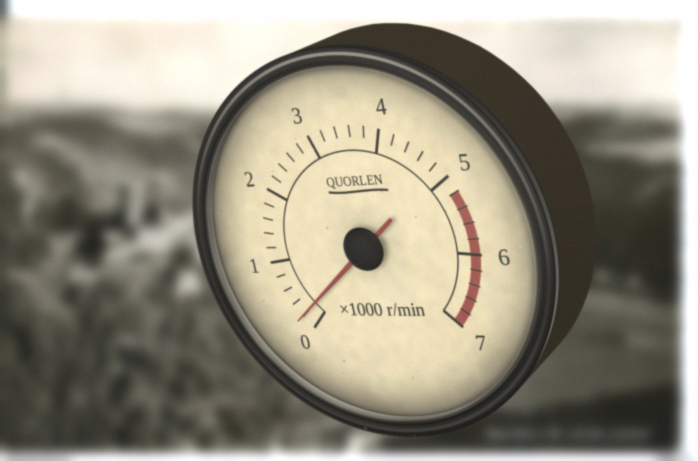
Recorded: 200 rpm
